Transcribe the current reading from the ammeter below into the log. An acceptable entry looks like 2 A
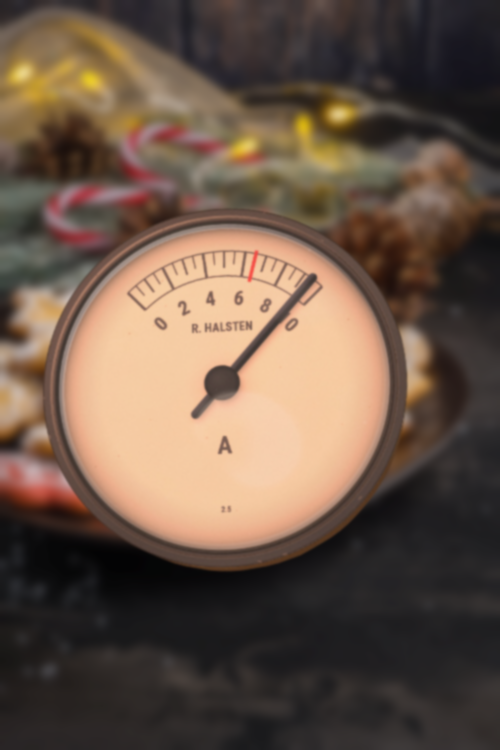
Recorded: 9.5 A
